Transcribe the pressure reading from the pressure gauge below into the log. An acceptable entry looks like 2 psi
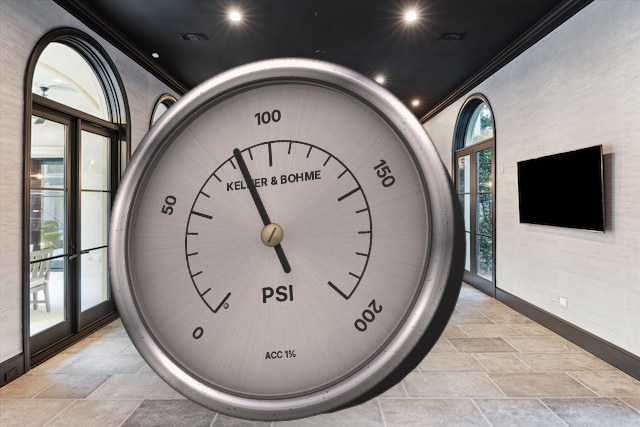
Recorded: 85 psi
